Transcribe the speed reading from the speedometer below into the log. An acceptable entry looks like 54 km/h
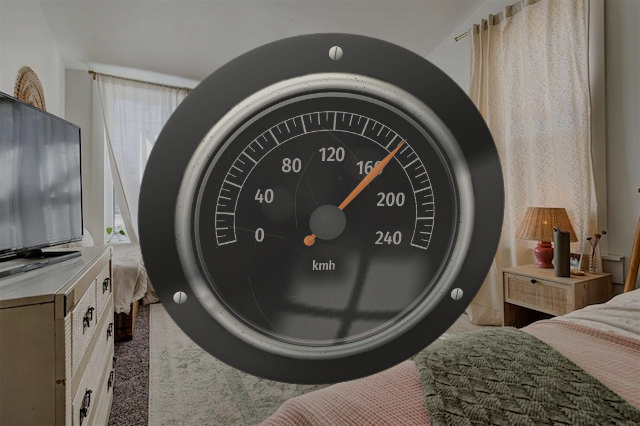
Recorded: 165 km/h
